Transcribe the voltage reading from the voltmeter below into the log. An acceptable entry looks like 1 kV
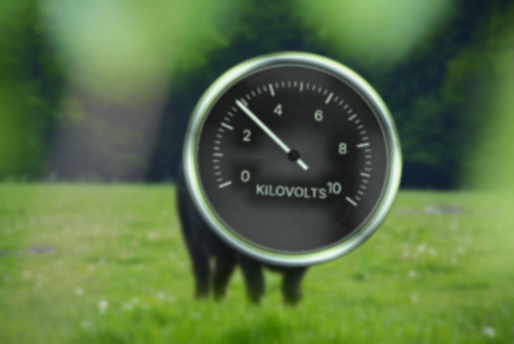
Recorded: 2.8 kV
